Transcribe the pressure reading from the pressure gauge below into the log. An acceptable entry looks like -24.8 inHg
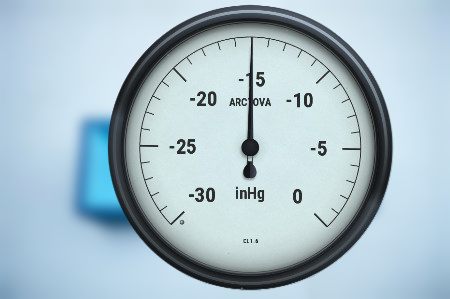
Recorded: -15 inHg
